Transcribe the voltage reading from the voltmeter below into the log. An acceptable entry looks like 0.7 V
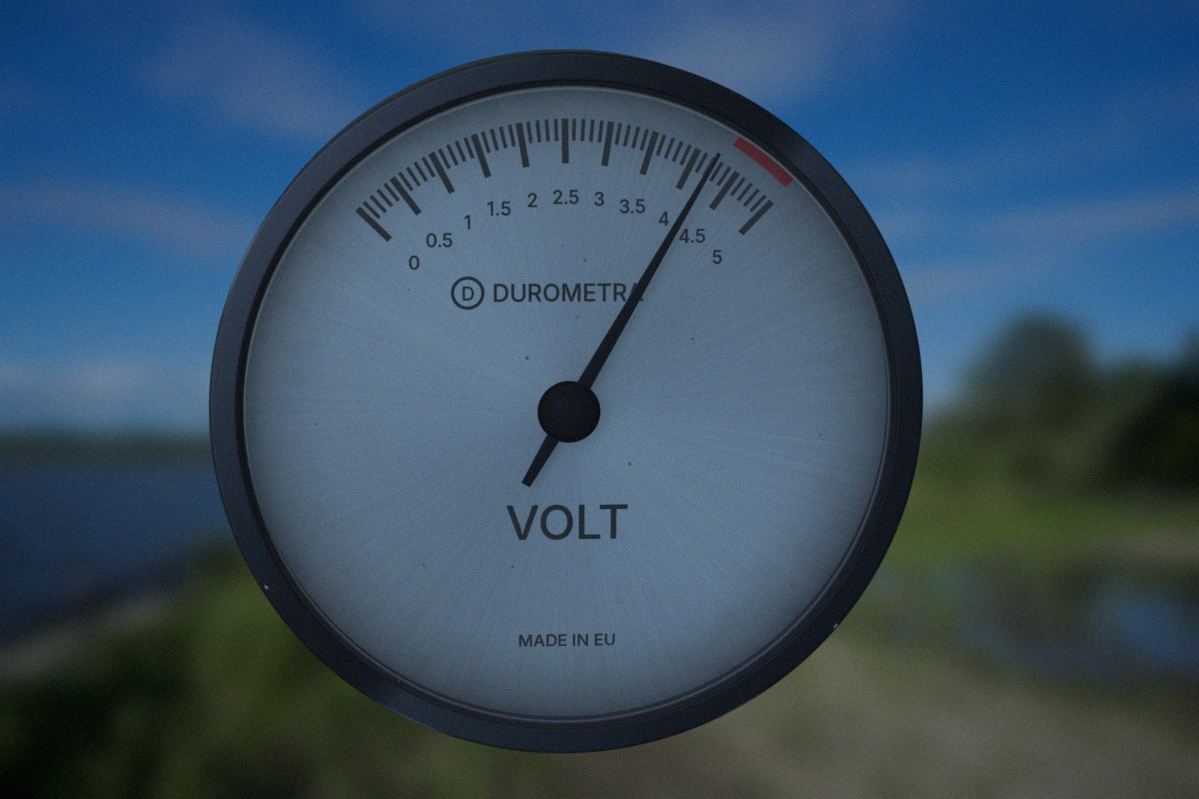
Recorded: 4.2 V
